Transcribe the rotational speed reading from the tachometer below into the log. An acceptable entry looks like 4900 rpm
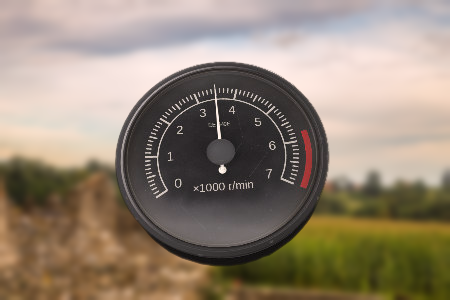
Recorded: 3500 rpm
